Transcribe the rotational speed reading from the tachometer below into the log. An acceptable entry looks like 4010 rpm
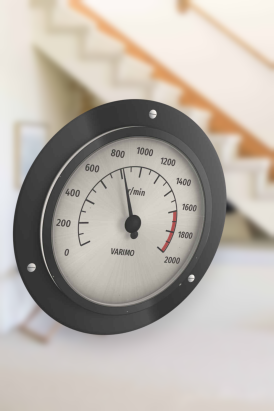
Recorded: 800 rpm
